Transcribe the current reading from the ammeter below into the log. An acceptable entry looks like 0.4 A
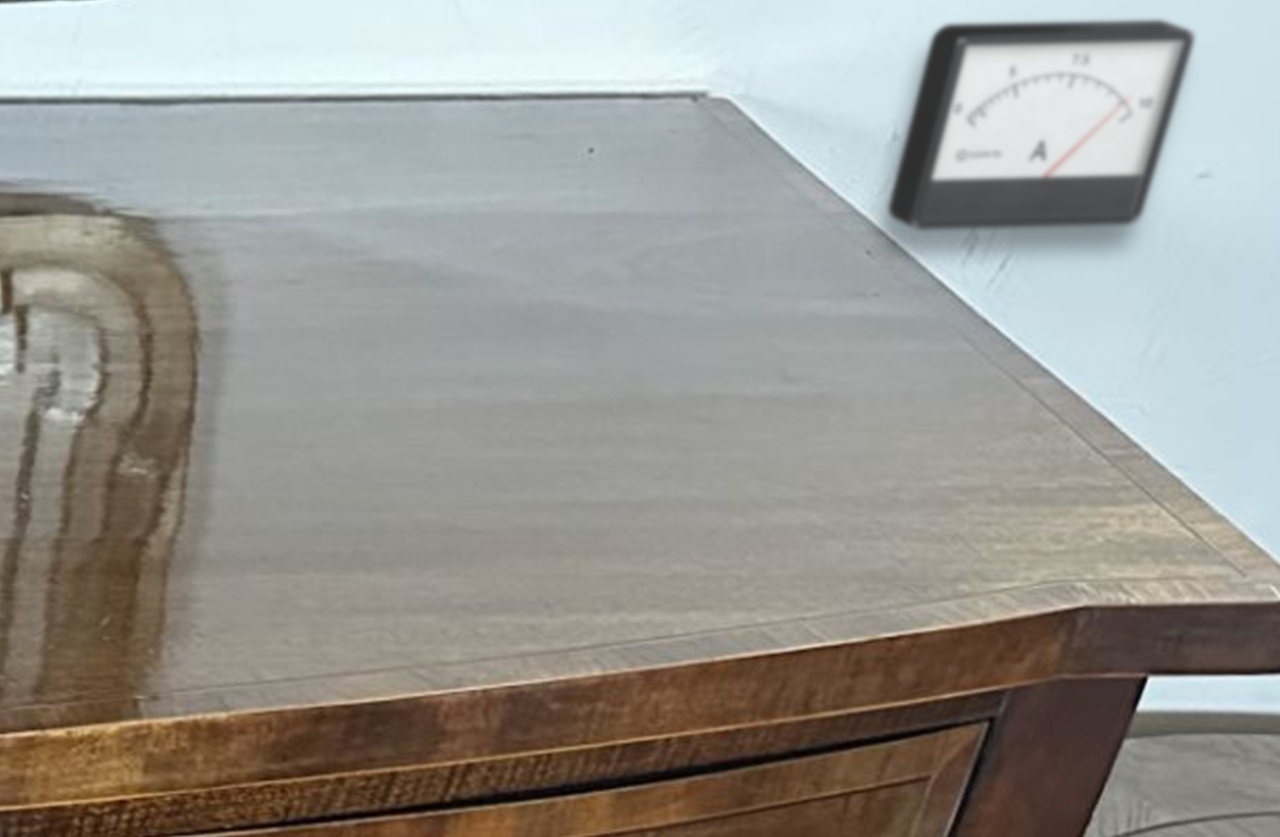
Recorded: 9.5 A
